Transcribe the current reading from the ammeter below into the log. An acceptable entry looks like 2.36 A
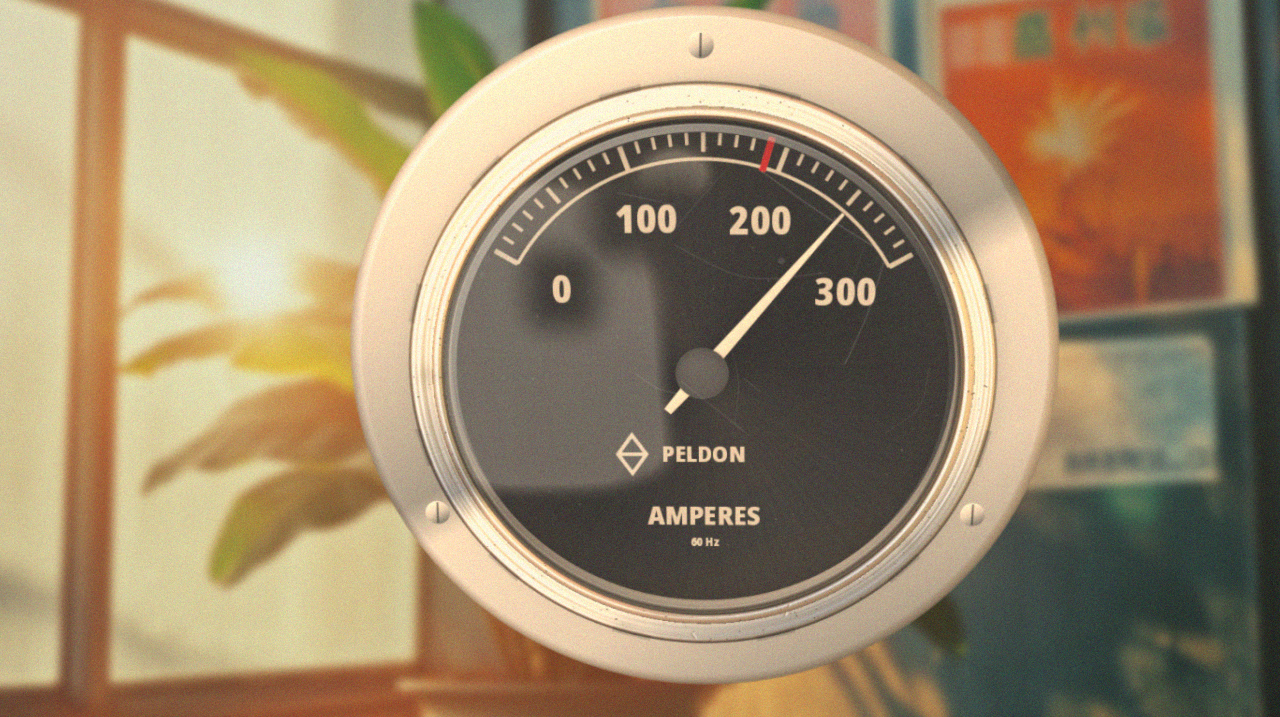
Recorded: 250 A
